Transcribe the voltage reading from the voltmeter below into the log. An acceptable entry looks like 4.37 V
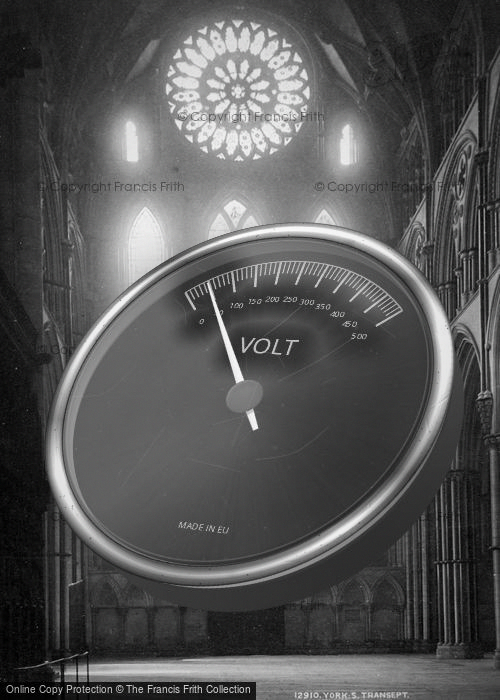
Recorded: 50 V
